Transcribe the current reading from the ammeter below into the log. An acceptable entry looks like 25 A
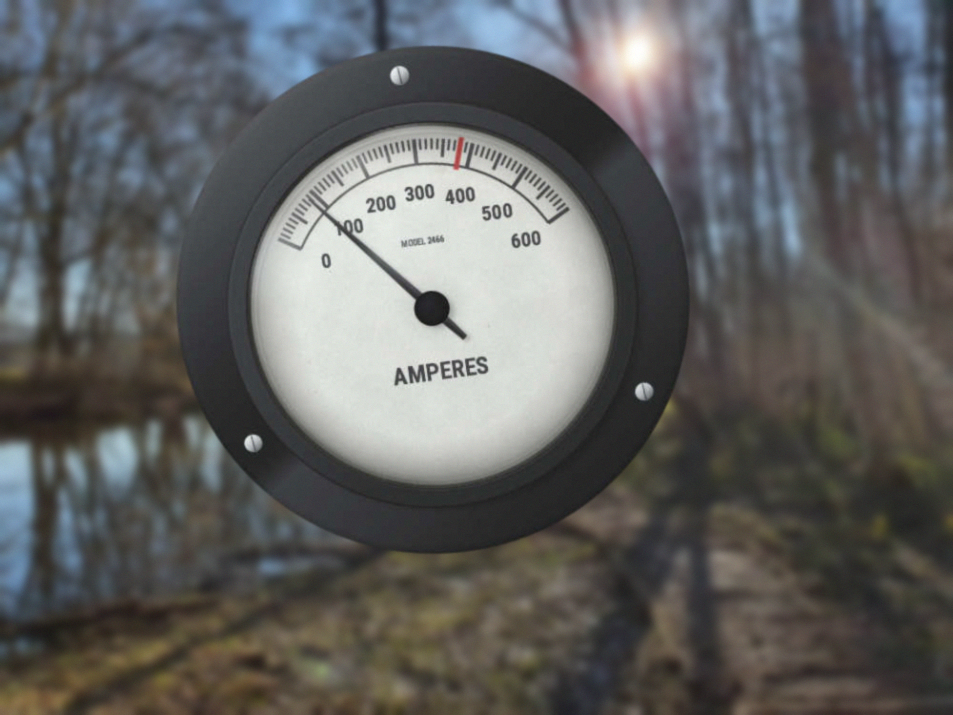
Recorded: 90 A
